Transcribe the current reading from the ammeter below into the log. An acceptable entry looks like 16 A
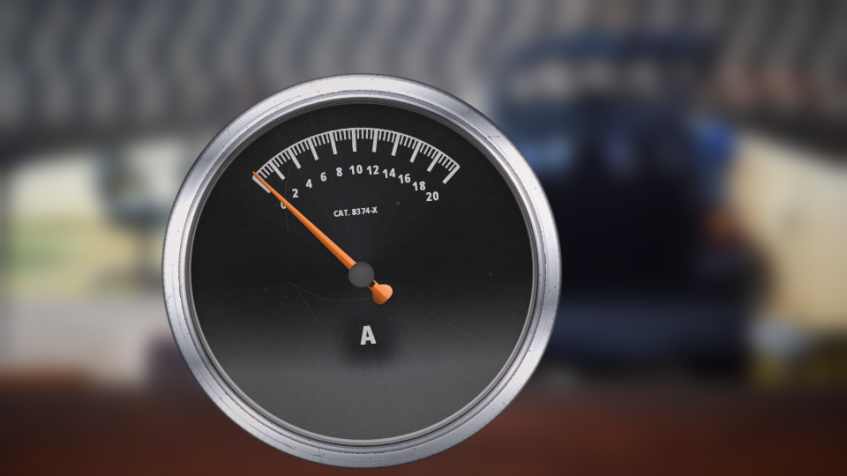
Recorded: 0.4 A
